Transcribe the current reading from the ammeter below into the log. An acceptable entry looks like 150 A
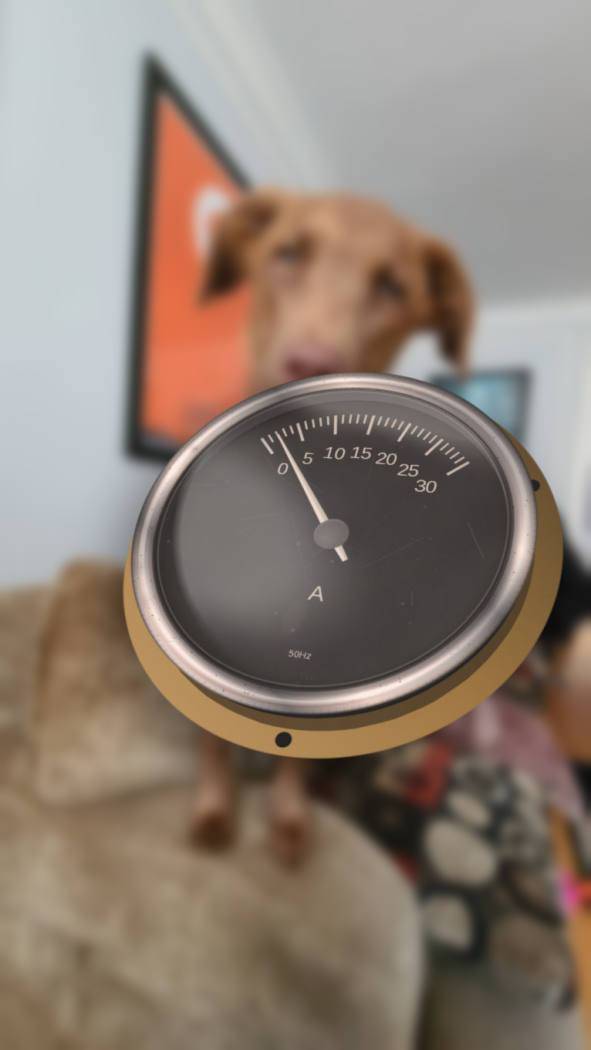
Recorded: 2 A
